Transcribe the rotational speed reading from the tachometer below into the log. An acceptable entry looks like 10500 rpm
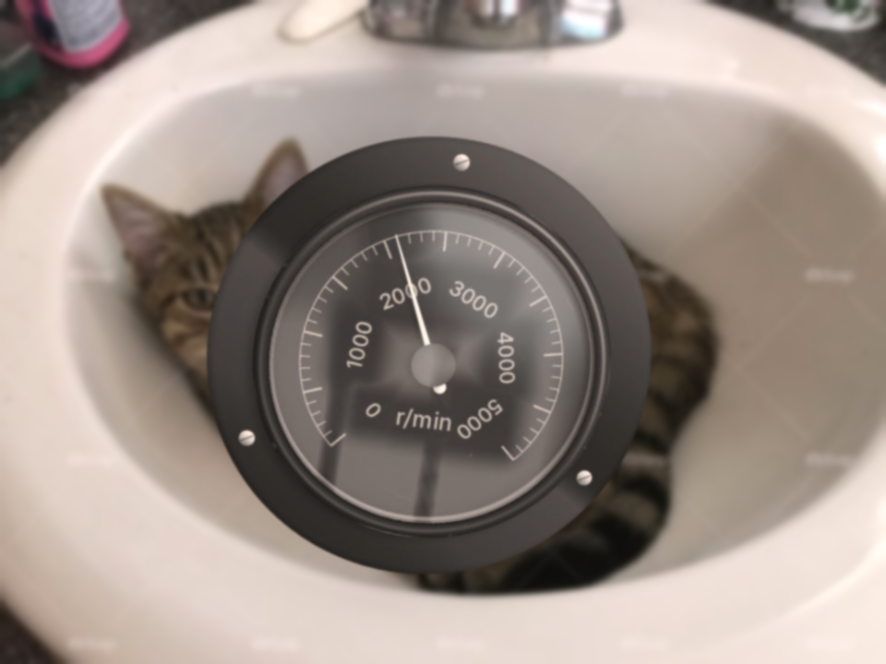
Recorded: 2100 rpm
